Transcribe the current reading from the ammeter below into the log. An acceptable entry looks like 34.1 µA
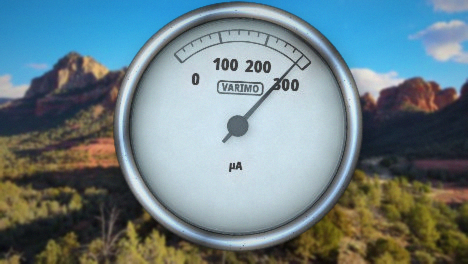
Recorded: 280 µA
